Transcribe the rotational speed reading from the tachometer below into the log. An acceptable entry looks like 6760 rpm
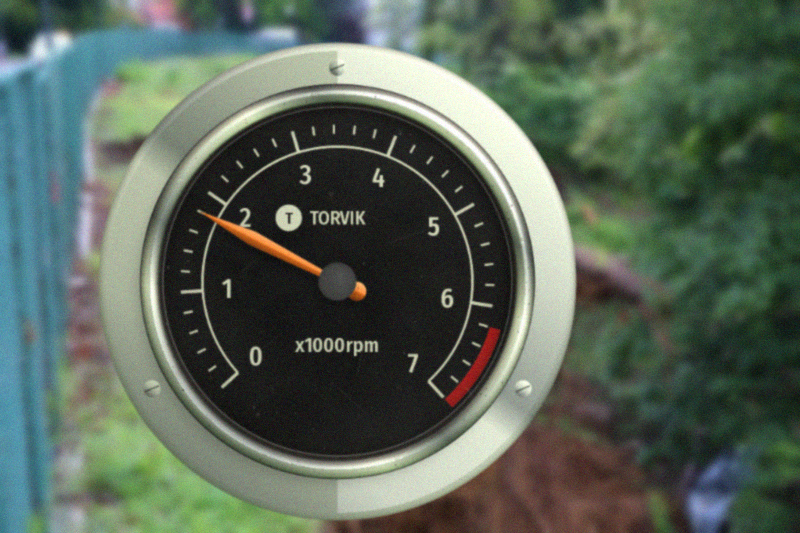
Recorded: 1800 rpm
